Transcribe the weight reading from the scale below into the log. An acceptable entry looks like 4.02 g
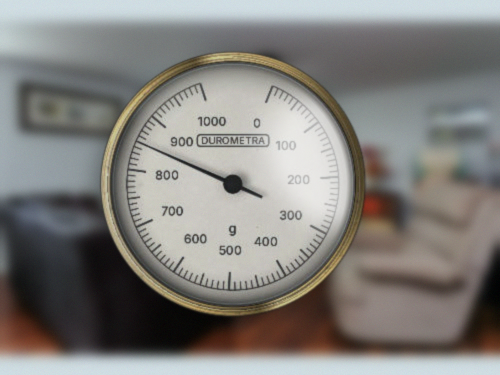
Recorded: 850 g
